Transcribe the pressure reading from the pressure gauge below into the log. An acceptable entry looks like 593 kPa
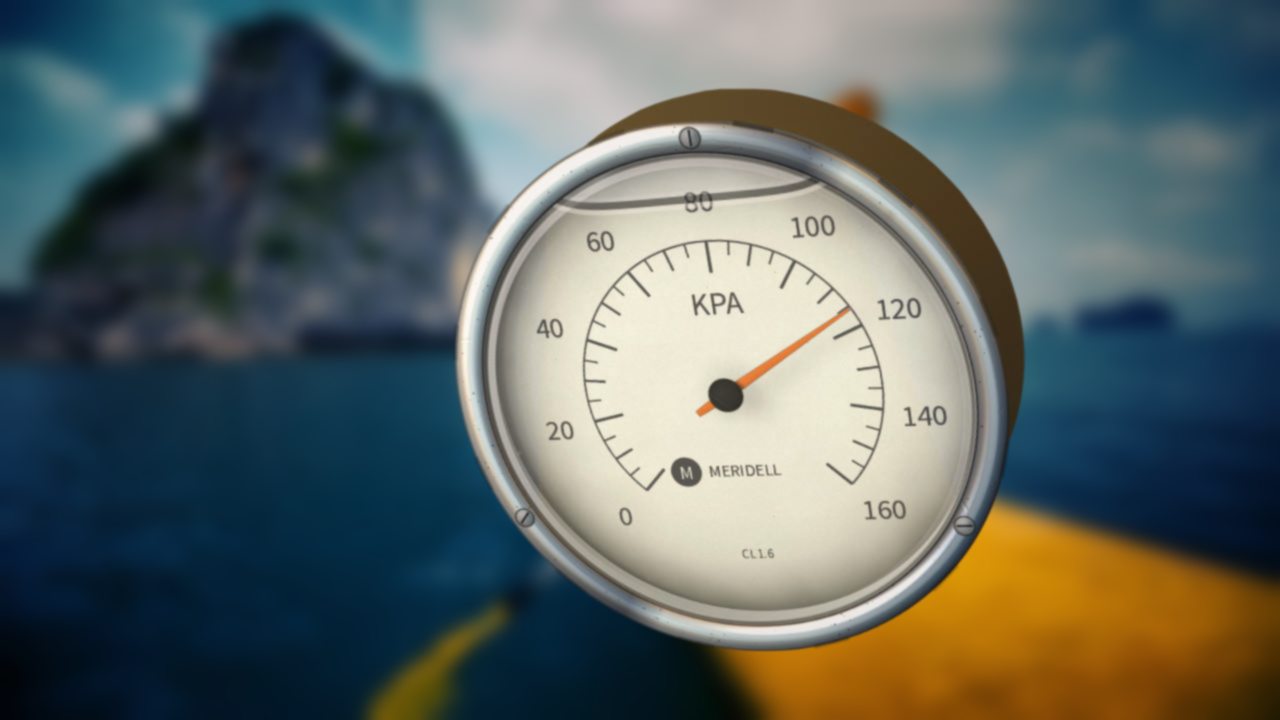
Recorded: 115 kPa
